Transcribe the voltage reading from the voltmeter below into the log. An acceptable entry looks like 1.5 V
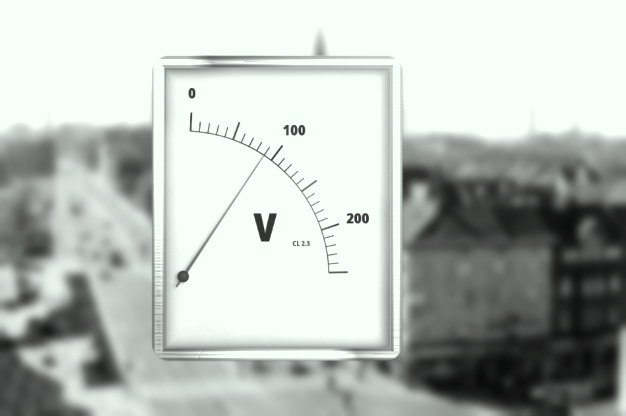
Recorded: 90 V
